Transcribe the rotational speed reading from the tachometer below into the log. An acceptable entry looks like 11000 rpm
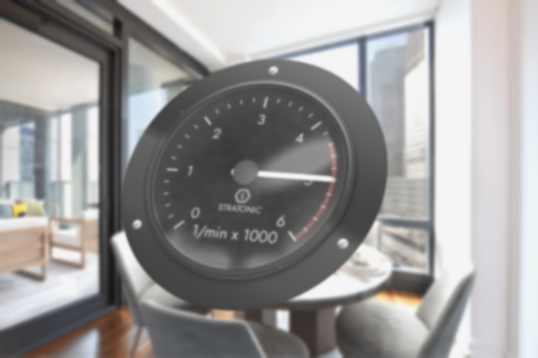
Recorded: 5000 rpm
